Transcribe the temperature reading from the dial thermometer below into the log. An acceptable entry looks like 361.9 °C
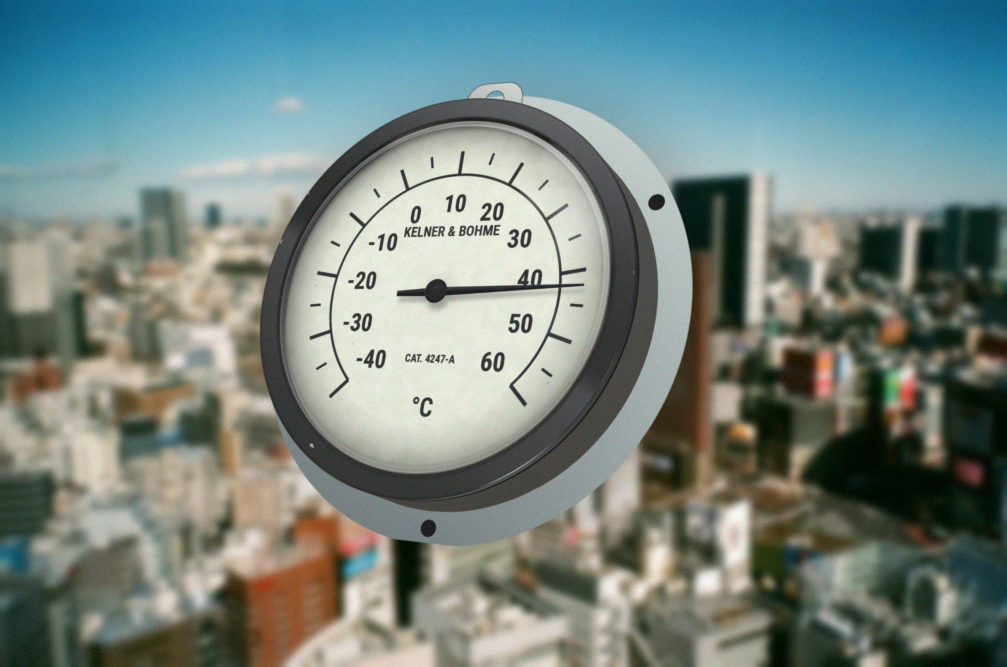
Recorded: 42.5 °C
